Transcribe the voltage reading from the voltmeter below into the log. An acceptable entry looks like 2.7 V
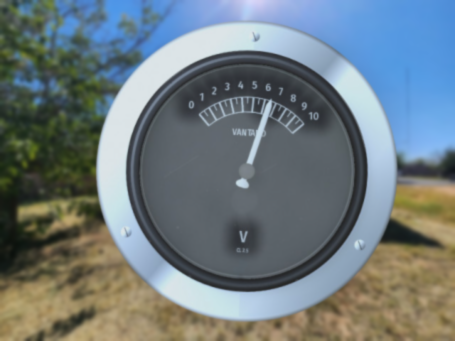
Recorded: 6.5 V
